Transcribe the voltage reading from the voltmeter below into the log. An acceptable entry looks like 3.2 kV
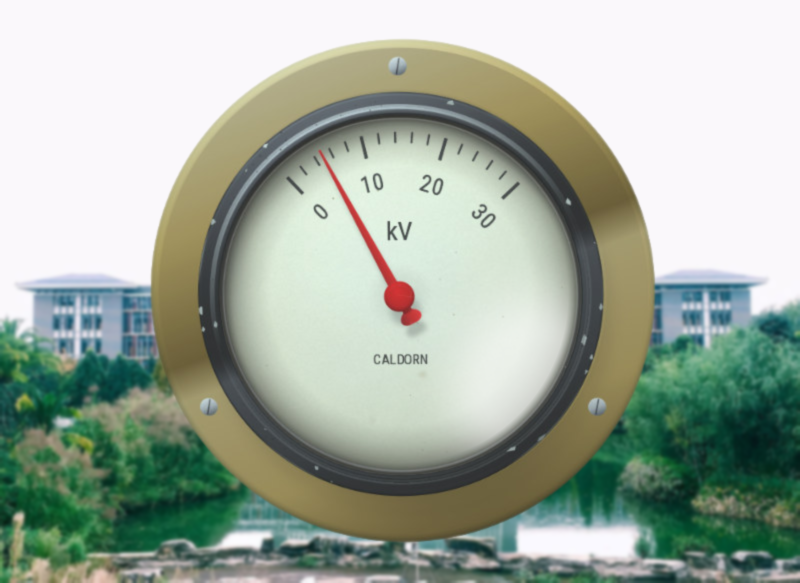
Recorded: 5 kV
